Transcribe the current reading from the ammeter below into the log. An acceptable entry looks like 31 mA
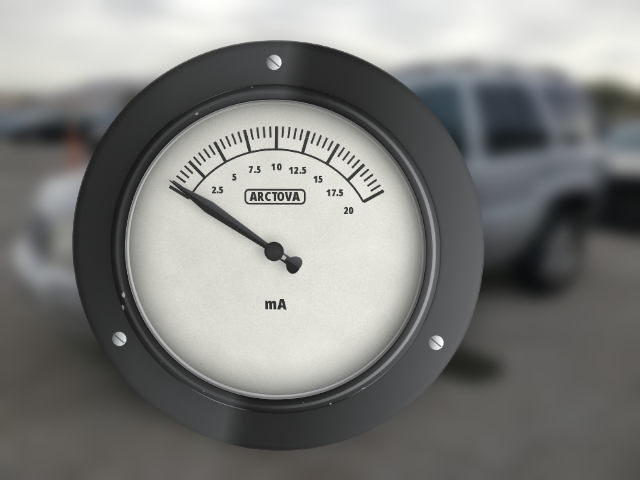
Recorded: 0.5 mA
